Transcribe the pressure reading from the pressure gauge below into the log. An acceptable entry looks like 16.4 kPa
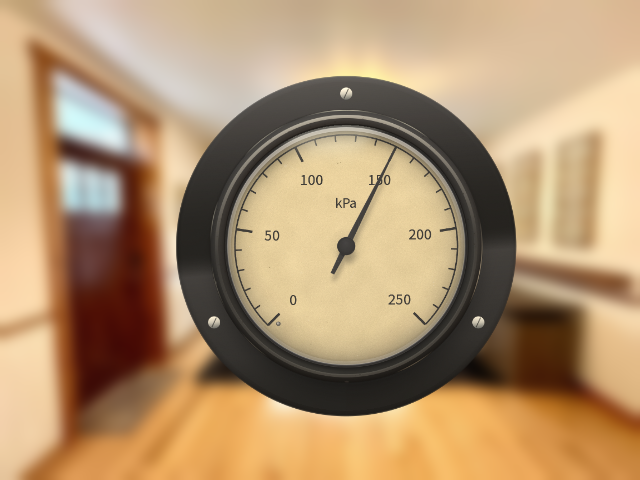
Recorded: 150 kPa
